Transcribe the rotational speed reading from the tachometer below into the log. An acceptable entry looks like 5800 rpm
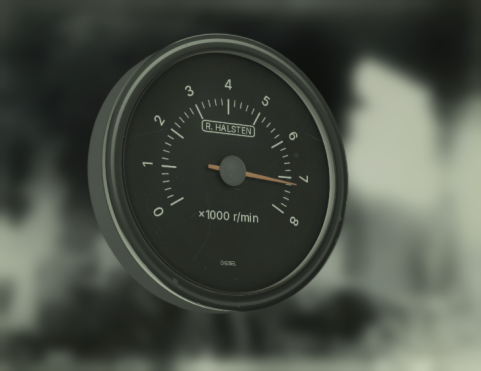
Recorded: 7200 rpm
